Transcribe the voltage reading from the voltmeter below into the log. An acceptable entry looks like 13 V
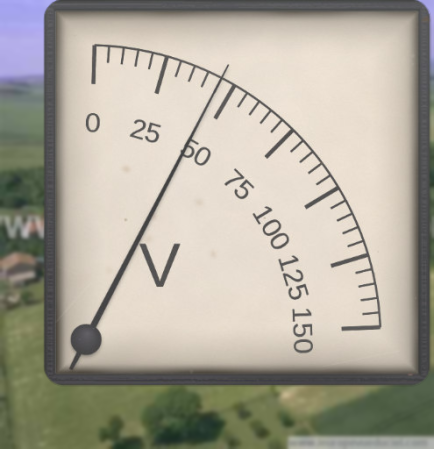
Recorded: 45 V
